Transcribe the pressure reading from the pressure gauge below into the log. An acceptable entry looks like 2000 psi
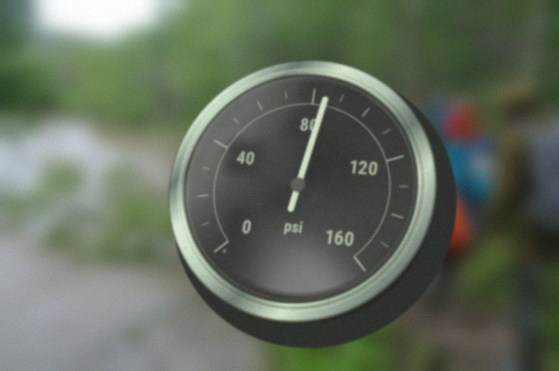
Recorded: 85 psi
